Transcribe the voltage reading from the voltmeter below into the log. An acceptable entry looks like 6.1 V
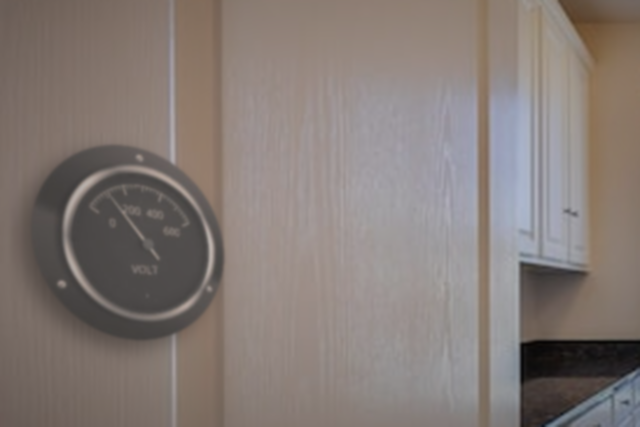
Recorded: 100 V
